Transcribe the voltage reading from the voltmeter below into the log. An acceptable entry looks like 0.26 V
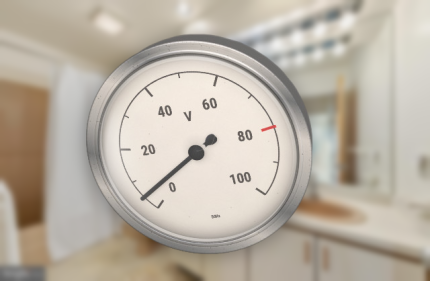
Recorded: 5 V
